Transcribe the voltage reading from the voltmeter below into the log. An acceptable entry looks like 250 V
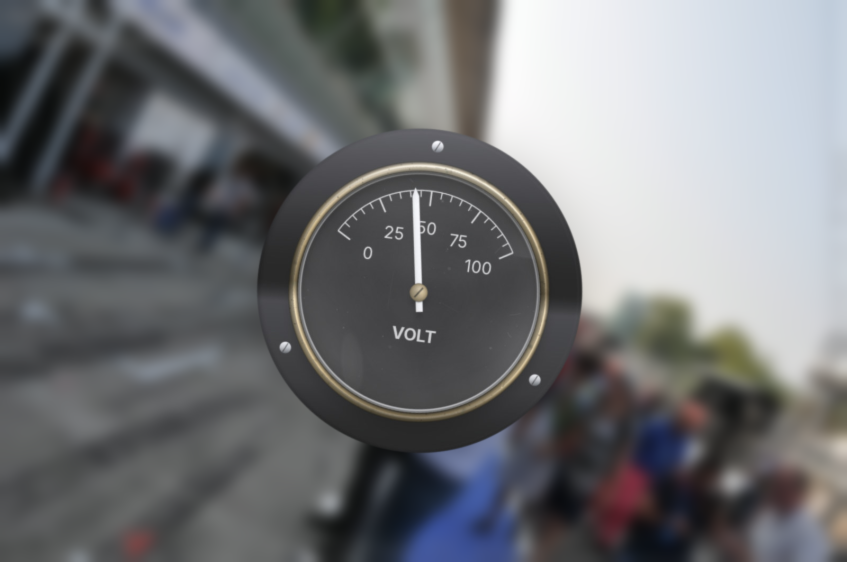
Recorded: 42.5 V
